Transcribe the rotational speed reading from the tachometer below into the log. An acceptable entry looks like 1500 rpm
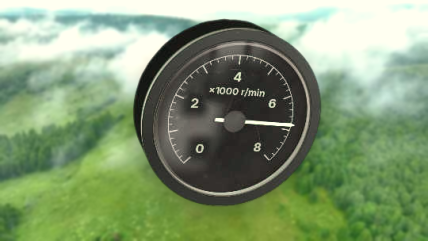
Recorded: 6800 rpm
